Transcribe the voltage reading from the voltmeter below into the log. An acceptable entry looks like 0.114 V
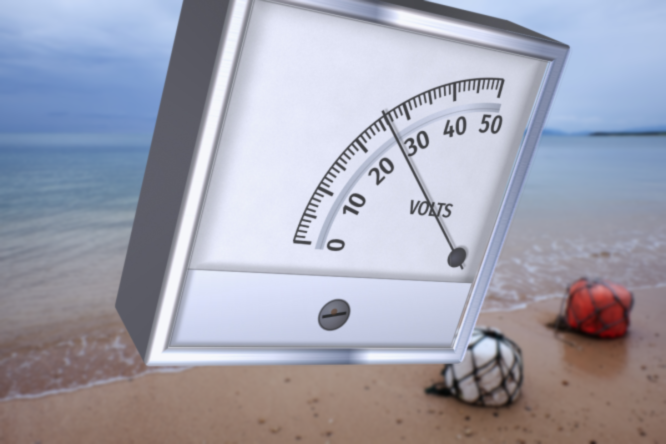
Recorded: 26 V
